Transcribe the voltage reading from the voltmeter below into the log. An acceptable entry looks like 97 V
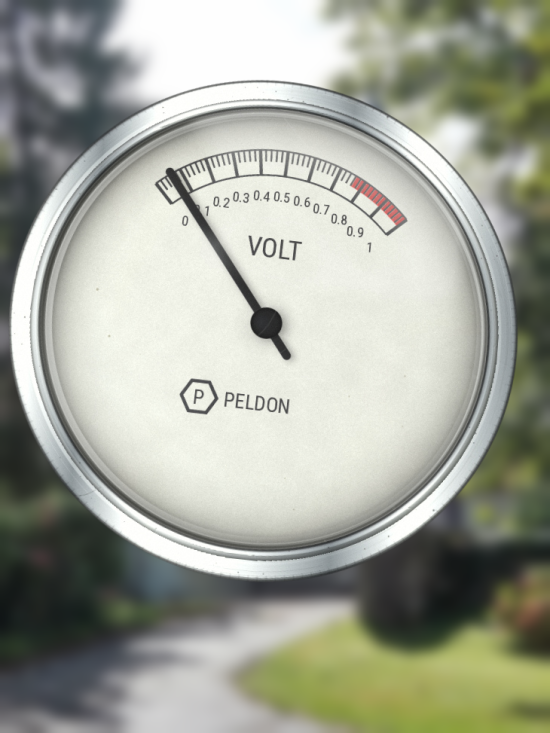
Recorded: 0.06 V
